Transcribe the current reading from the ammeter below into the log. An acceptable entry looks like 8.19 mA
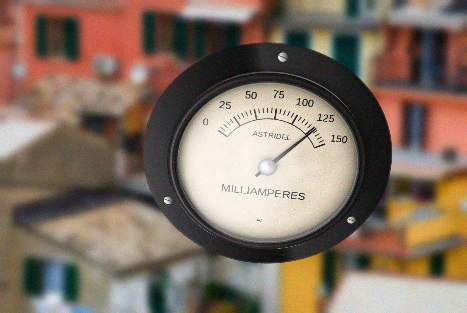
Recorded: 125 mA
